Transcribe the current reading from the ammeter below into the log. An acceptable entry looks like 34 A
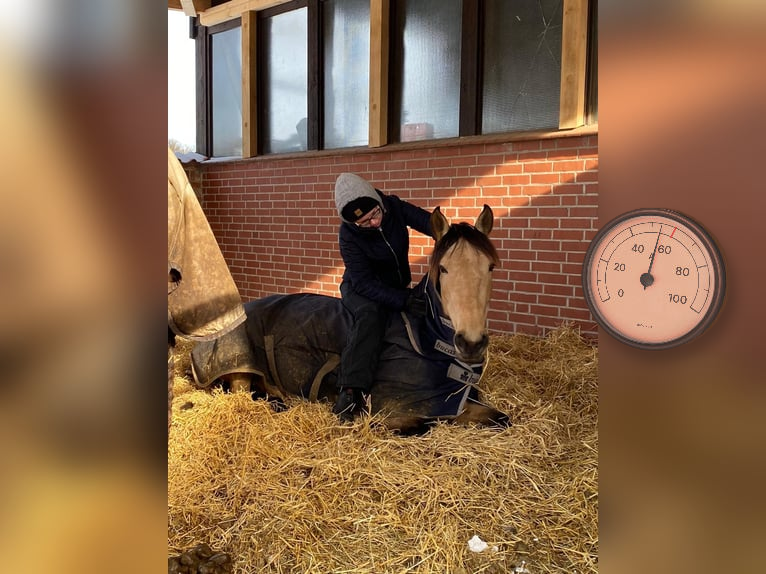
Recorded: 55 A
